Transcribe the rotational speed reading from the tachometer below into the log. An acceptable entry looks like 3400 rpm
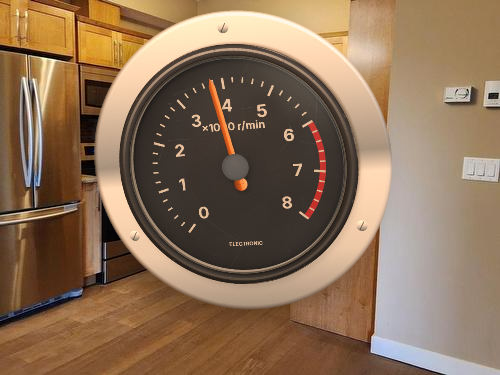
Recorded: 3800 rpm
